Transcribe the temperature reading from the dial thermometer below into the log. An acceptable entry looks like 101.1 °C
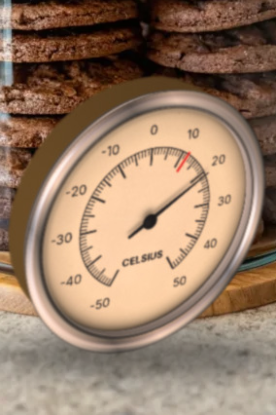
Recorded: 20 °C
